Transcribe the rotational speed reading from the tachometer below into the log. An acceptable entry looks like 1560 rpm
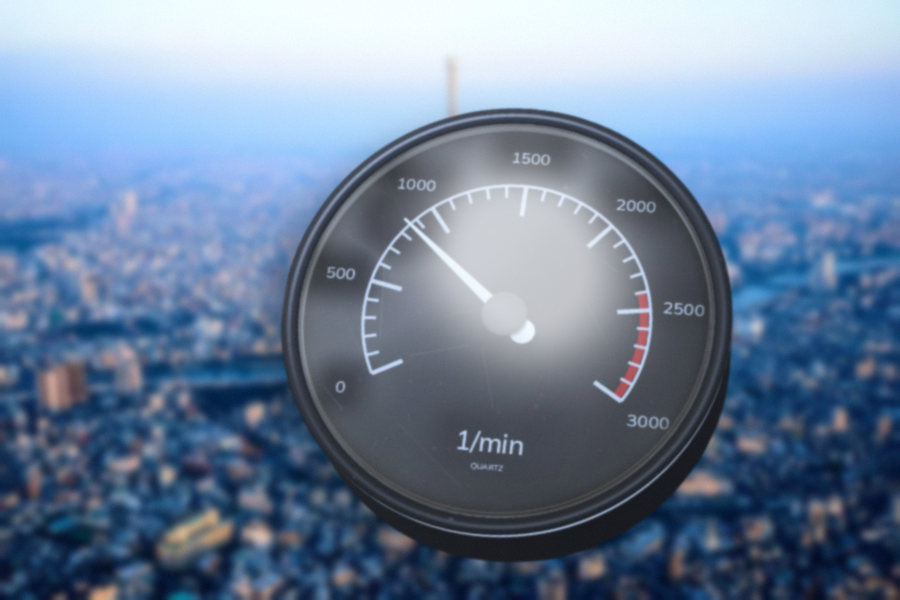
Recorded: 850 rpm
